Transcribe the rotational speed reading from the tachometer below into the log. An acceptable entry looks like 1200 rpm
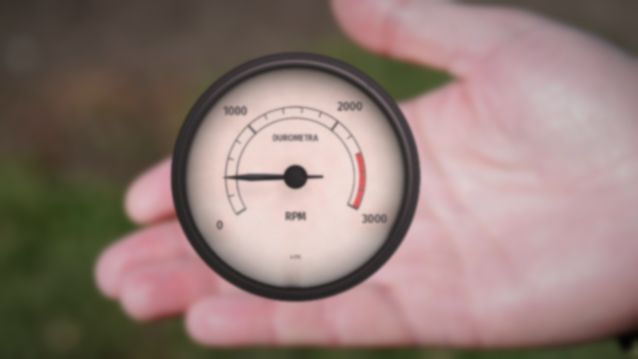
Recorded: 400 rpm
